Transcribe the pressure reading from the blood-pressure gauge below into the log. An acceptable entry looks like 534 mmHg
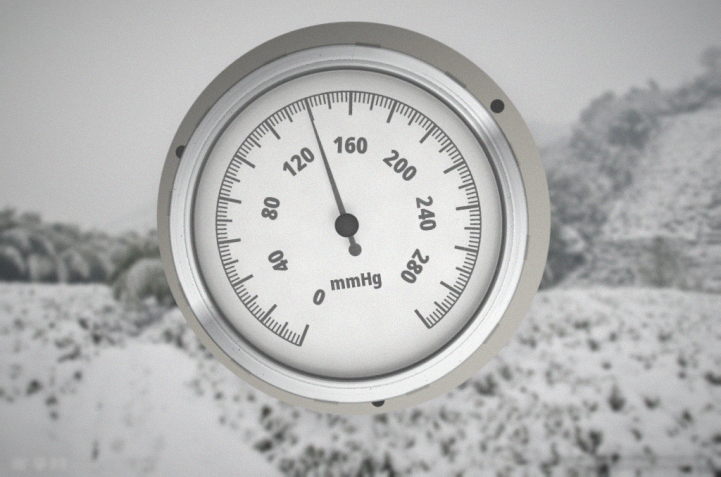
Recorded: 140 mmHg
